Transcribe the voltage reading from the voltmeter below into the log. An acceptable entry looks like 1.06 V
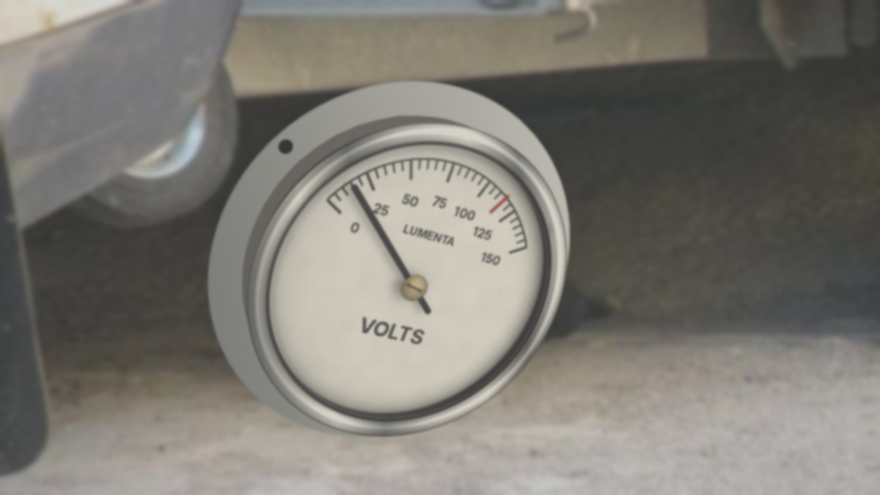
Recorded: 15 V
